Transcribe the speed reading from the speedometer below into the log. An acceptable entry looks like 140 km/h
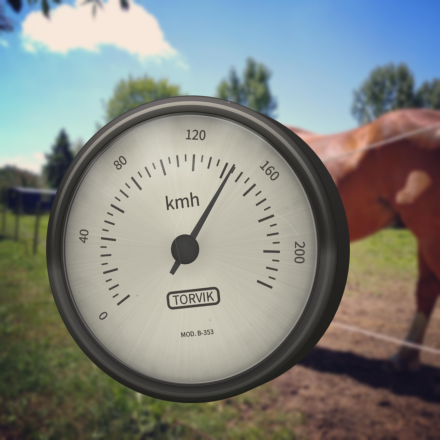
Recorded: 145 km/h
